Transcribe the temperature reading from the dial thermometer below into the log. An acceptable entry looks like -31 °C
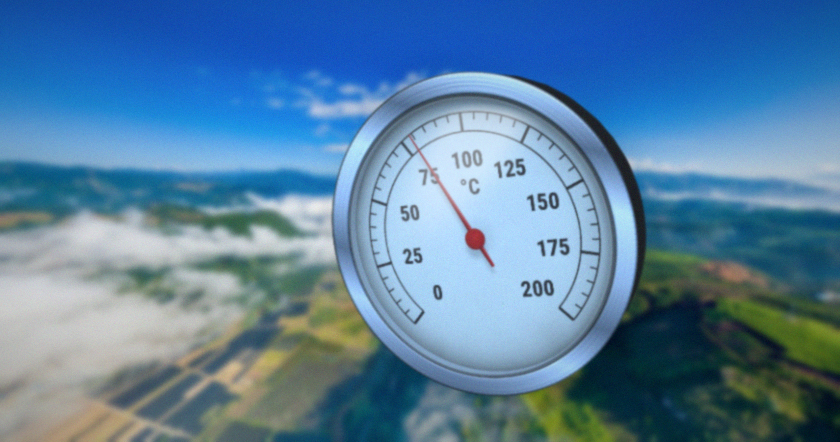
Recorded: 80 °C
